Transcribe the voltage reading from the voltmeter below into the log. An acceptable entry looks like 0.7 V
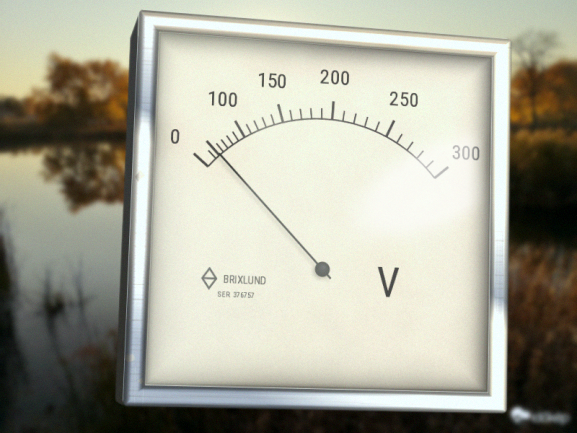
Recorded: 50 V
